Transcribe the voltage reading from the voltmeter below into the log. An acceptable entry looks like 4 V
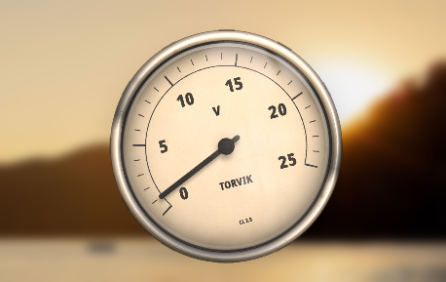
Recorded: 1 V
